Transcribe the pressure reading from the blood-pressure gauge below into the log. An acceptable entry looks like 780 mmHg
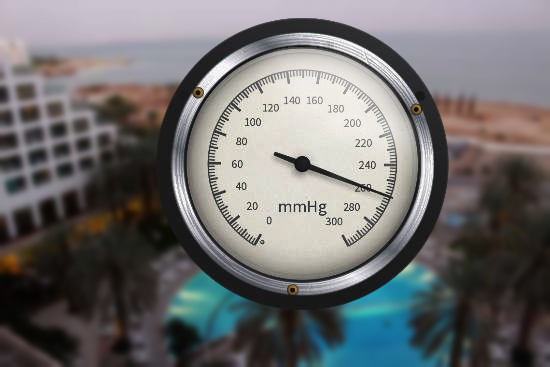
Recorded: 260 mmHg
